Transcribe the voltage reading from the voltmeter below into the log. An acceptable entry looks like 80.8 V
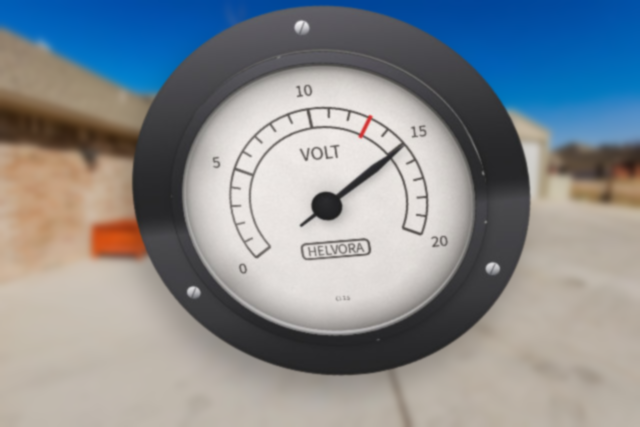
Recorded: 15 V
